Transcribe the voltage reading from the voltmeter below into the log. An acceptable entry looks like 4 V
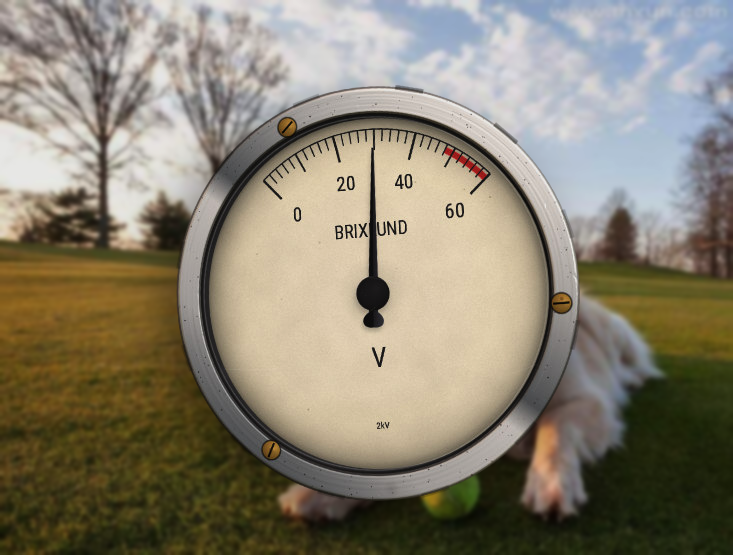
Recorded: 30 V
